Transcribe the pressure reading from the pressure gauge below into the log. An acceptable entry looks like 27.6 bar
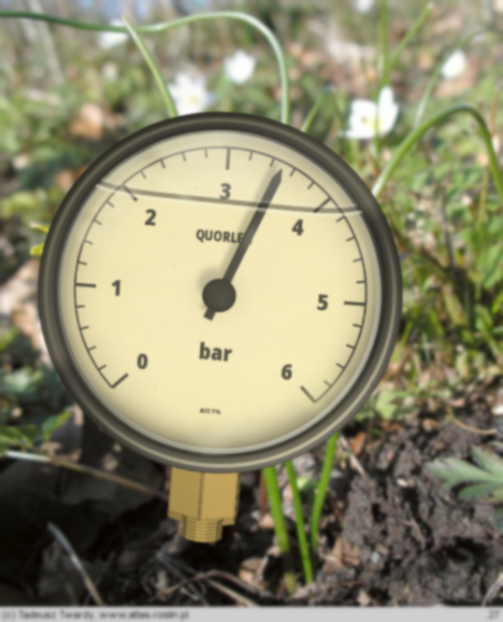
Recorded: 3.5 bar
